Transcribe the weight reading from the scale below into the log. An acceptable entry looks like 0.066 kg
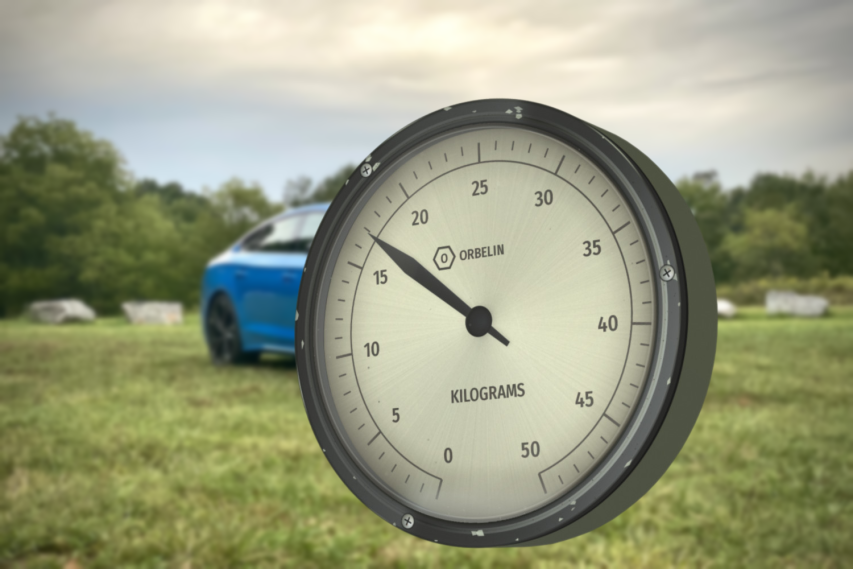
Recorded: 17 kg
